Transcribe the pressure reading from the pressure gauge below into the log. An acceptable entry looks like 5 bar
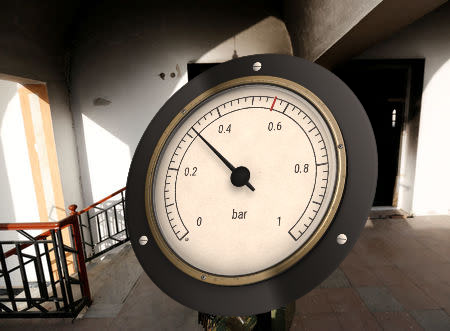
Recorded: 0.32 bar
